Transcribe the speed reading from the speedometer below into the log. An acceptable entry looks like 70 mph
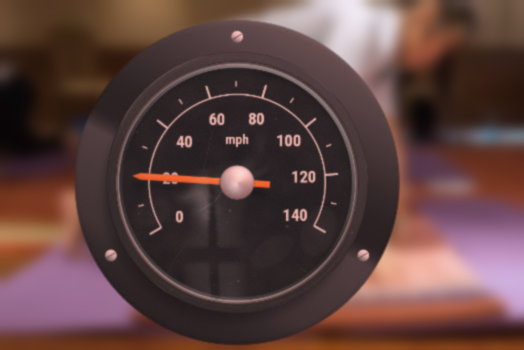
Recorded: 20 mph
